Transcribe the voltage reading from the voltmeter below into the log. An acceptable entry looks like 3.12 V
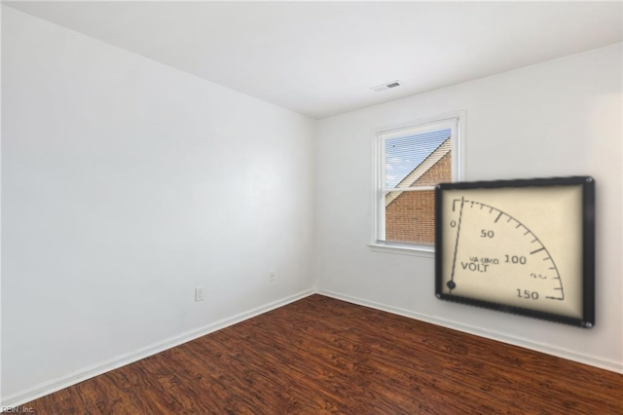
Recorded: 10 V
